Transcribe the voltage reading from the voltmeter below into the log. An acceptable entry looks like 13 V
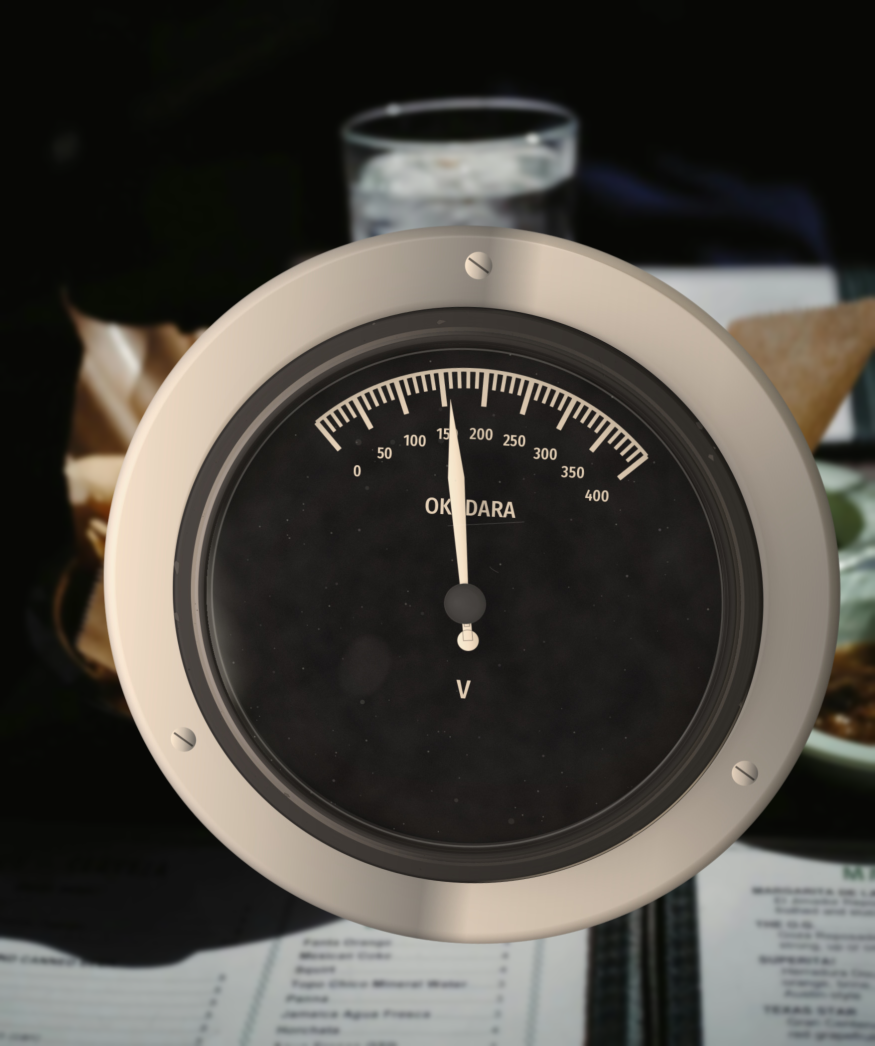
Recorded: 160 V
